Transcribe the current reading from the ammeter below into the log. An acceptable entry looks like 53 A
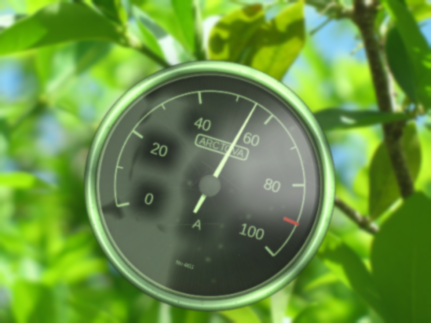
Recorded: 55 A
